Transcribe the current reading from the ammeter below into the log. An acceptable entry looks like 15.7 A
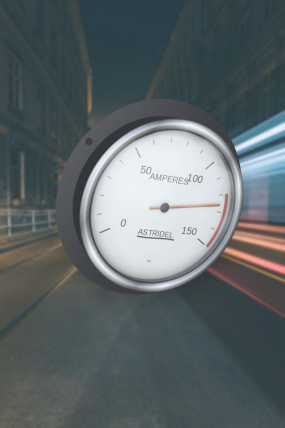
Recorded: 125 A
